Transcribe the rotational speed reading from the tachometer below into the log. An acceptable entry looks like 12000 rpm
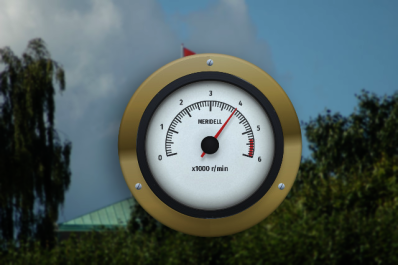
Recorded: 4000 rpm
